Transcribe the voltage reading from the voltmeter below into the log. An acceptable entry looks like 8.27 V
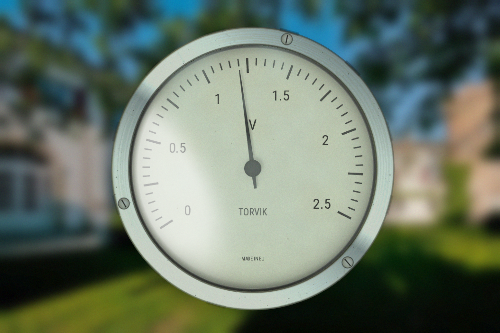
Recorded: 1.2 V
